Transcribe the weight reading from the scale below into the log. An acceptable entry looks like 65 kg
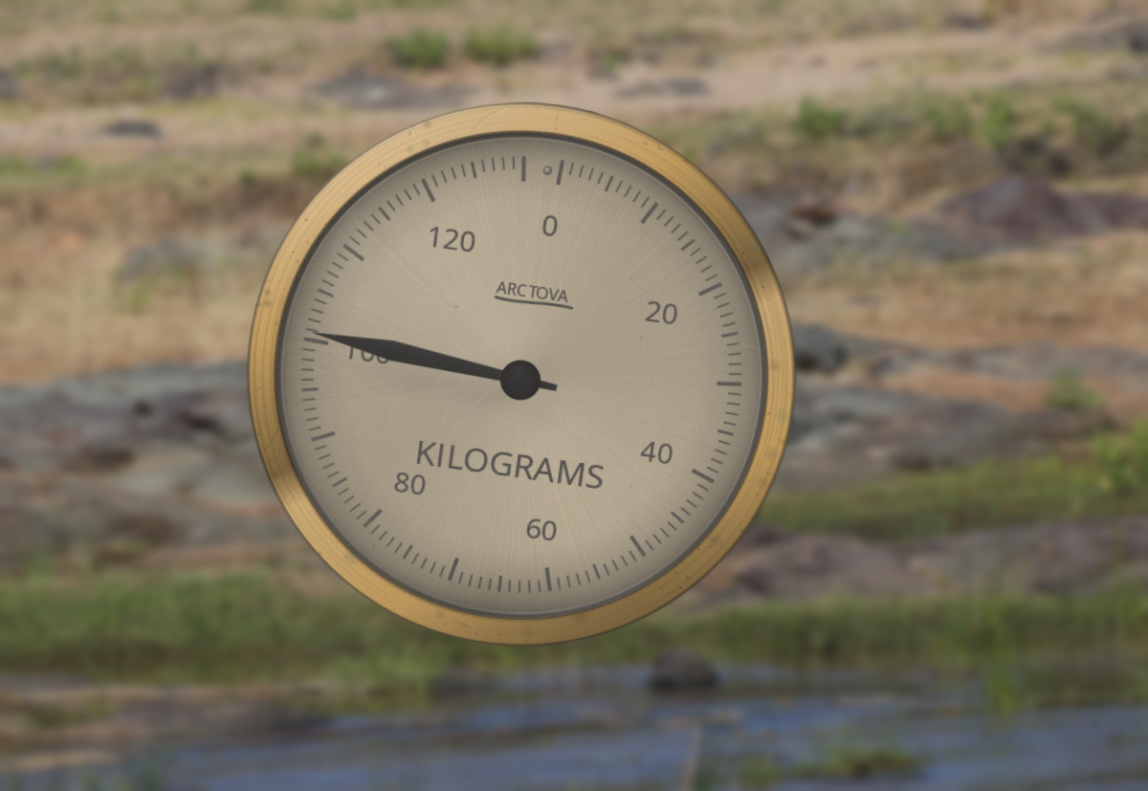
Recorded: 101 kg
